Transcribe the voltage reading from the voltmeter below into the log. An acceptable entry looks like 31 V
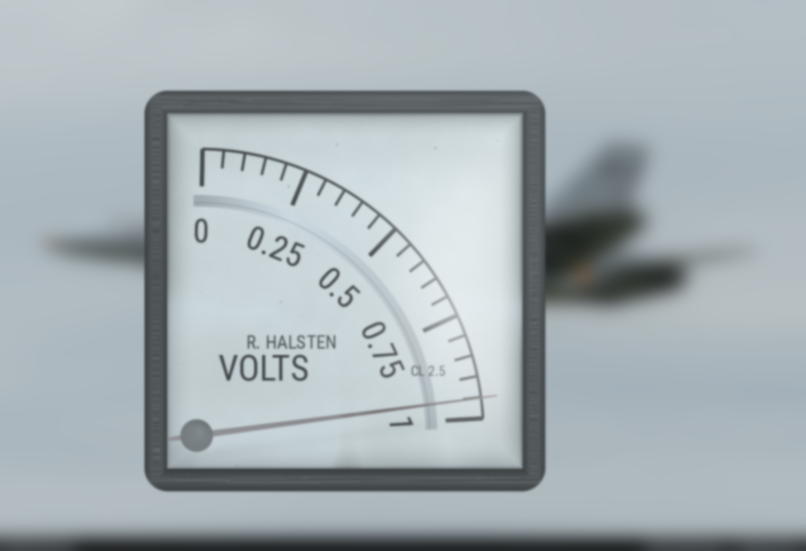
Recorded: 0.95 V
